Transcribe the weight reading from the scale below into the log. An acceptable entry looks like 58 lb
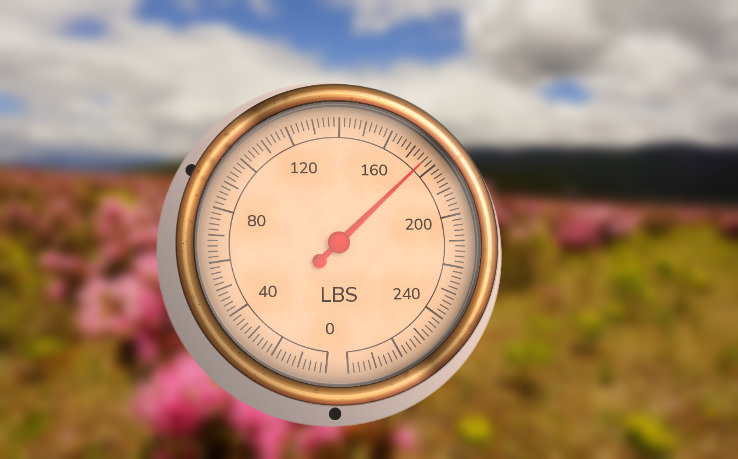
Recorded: 176 lb
